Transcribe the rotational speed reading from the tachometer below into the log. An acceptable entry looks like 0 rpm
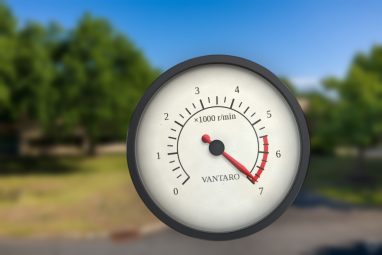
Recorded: 6875 rpm
